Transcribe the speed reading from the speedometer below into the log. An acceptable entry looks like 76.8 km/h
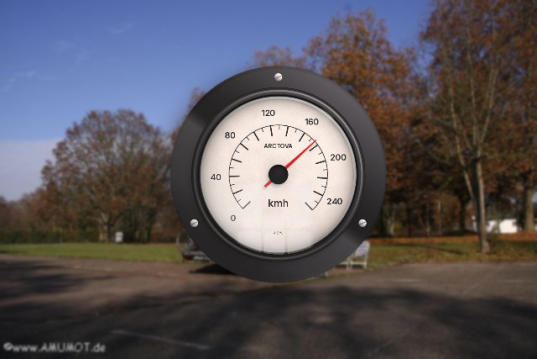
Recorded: 175 km/h
